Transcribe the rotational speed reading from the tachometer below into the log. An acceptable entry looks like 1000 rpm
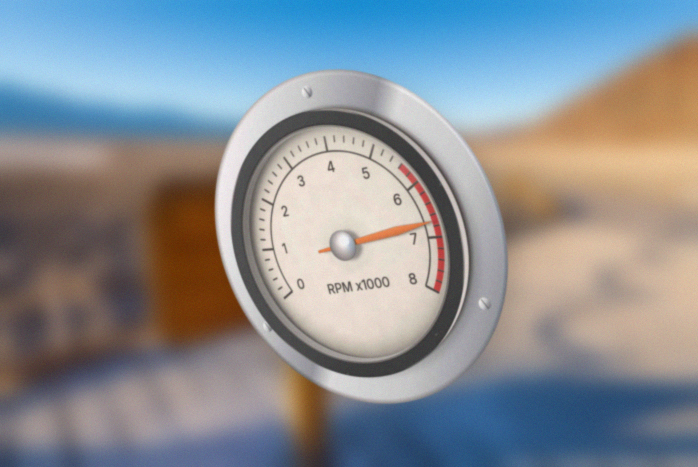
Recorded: 6700 rpm
